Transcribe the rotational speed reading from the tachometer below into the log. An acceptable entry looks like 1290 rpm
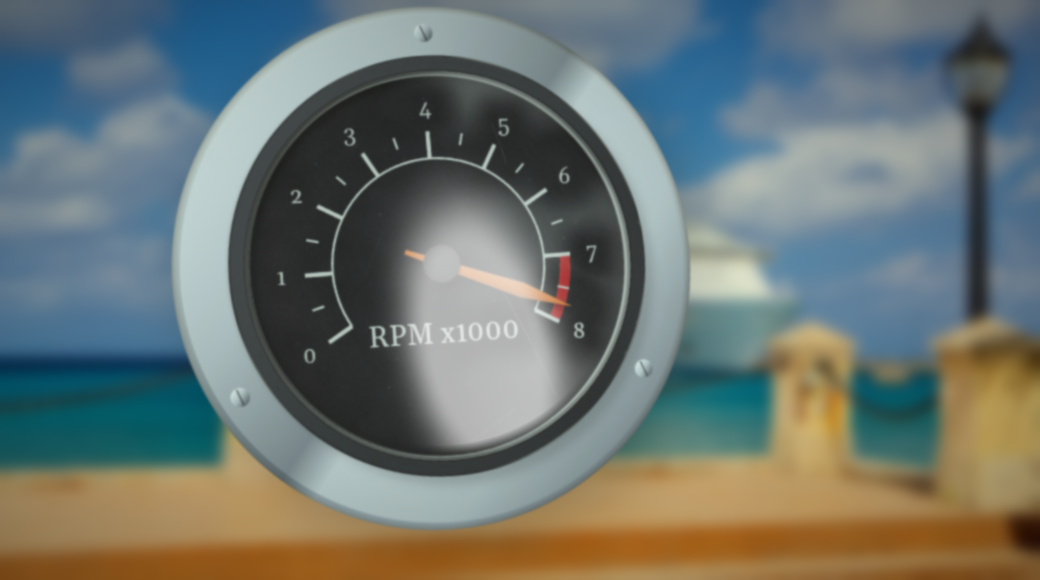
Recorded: 7750 rpm
